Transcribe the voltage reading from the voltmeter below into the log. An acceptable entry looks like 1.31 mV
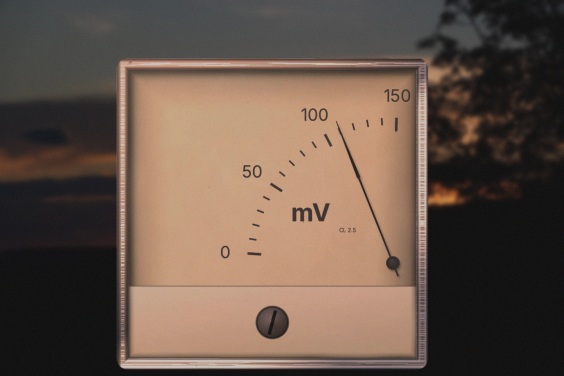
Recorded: 110 mV
